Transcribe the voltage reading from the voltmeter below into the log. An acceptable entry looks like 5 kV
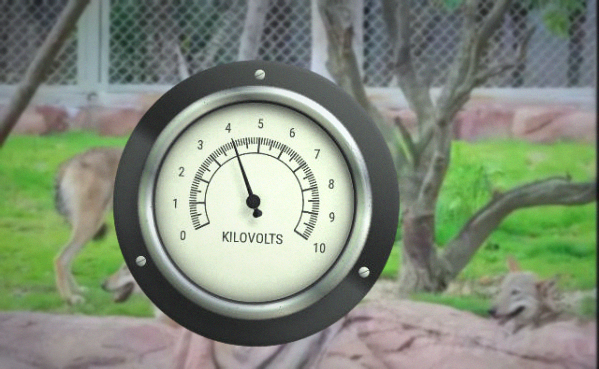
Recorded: 4 kV
